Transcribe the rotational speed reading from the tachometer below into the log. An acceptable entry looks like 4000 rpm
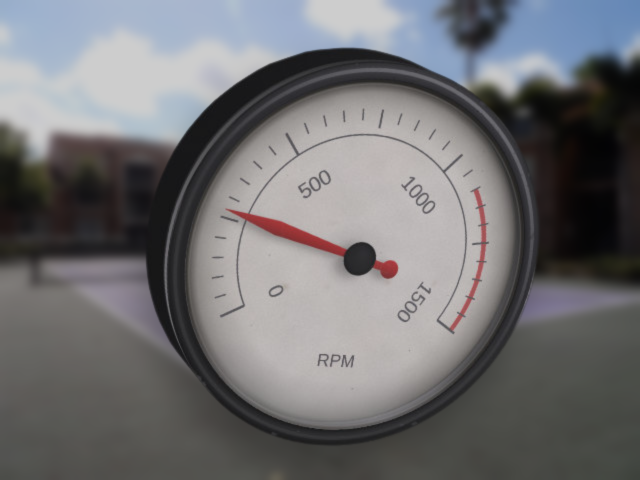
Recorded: 275 rpm
